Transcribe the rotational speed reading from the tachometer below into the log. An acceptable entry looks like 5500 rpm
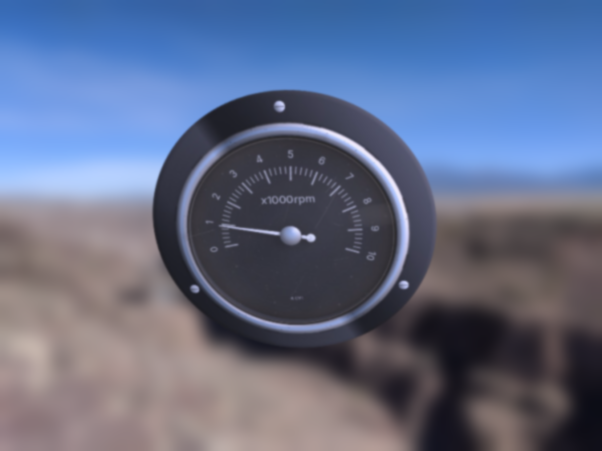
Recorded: 1000 rpm
